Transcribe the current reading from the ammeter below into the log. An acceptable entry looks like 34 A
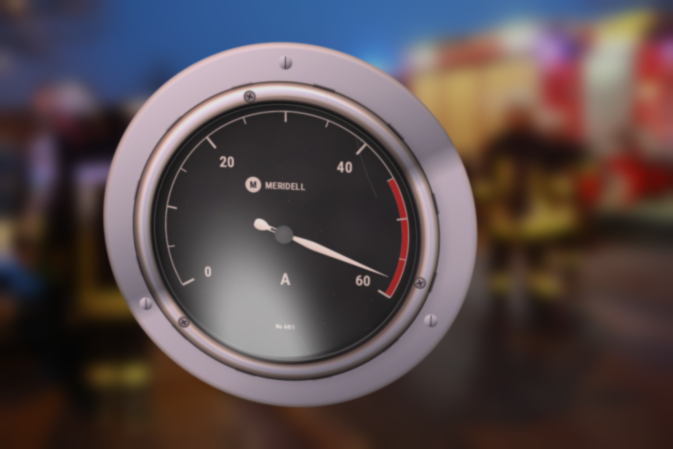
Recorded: 57.5 A
